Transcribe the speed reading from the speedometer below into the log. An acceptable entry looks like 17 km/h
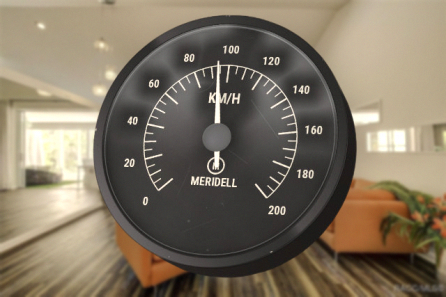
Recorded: 95 km/h
